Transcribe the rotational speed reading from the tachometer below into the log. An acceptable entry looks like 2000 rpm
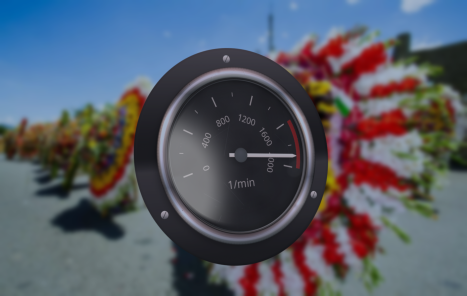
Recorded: 1900 rpm
